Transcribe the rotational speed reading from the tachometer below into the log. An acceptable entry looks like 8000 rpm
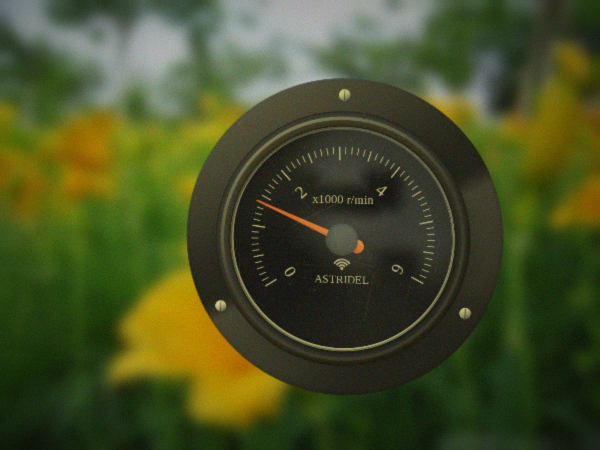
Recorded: 1400 rpm
